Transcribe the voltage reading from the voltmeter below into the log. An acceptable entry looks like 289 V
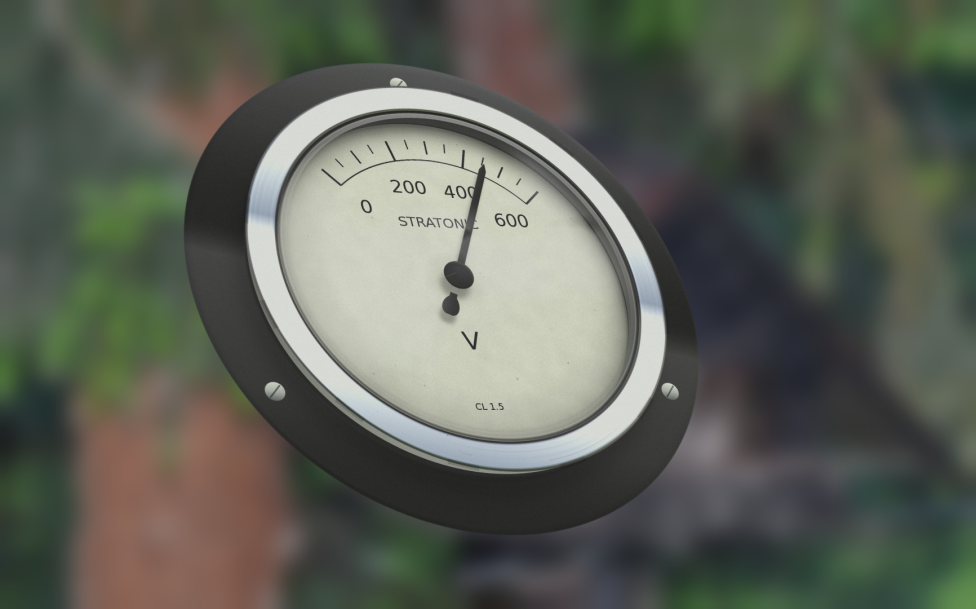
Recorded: 450 V
